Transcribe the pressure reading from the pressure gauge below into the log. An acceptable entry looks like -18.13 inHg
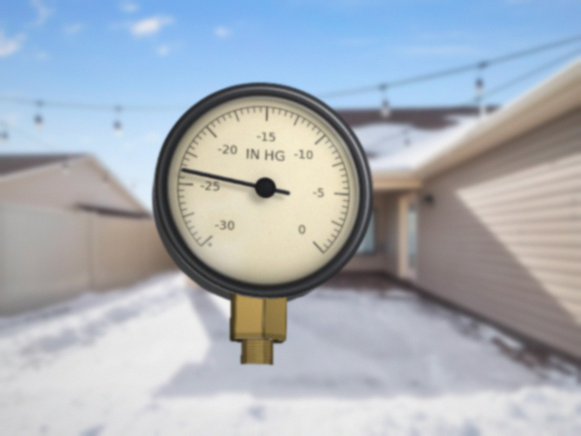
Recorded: -24 inHg
